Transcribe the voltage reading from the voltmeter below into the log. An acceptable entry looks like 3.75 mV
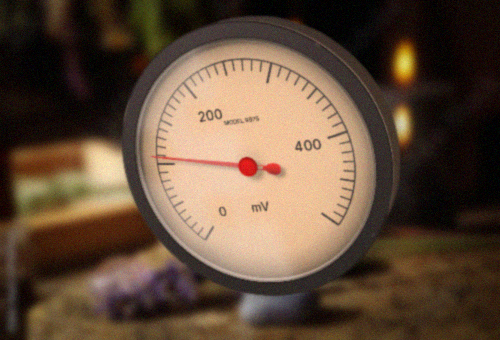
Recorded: 110 mV
